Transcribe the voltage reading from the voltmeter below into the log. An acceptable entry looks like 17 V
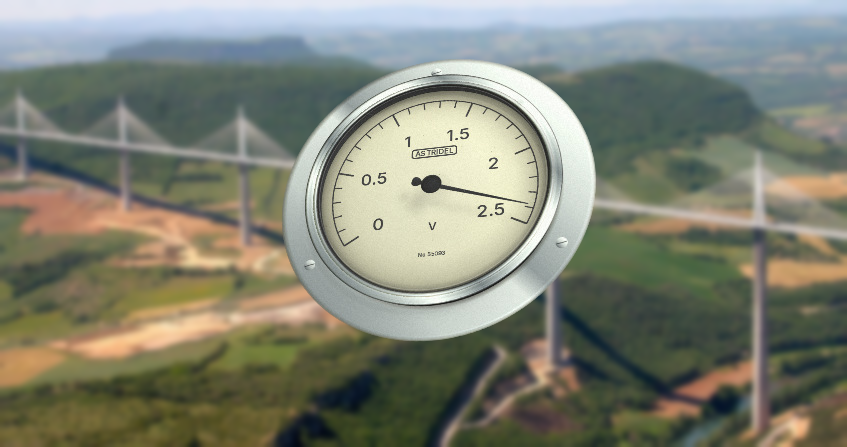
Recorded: 2.4 V
